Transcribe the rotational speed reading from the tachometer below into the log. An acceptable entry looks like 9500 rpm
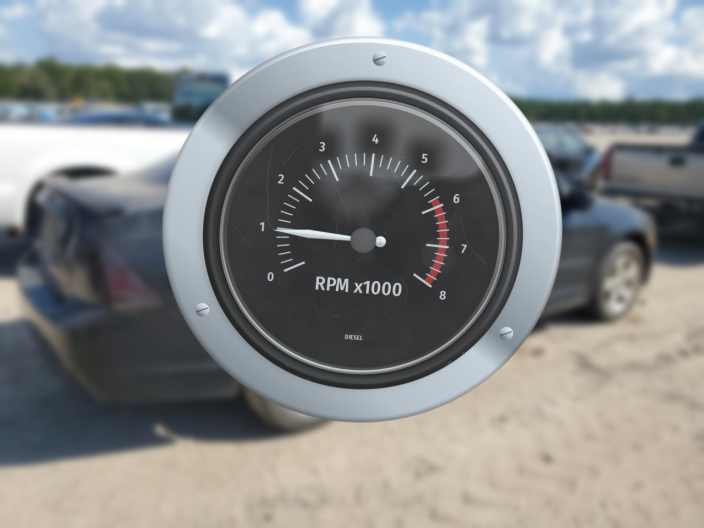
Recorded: 1000 rpm
